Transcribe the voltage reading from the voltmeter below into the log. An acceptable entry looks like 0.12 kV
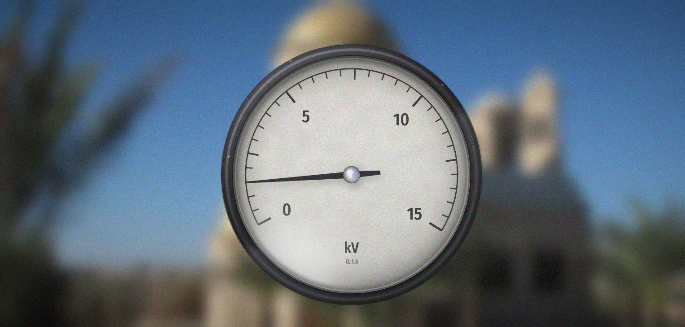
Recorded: 1.5 kV
